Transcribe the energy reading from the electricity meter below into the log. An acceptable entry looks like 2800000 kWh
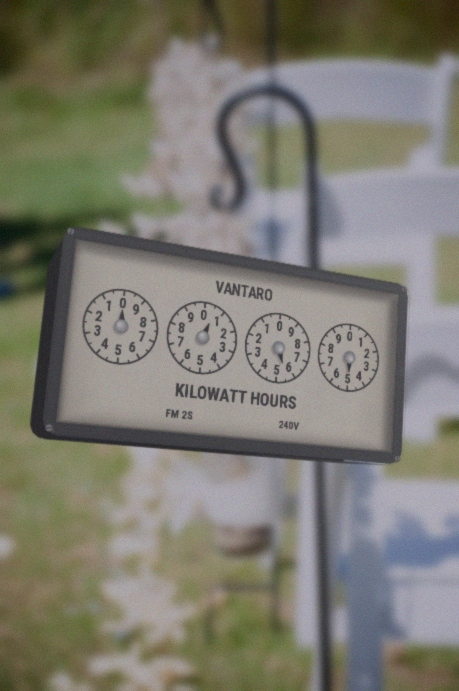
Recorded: 55 kWh
